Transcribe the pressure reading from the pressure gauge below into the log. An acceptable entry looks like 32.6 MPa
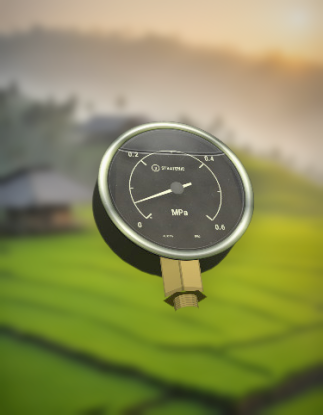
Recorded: 0.05 MPa
